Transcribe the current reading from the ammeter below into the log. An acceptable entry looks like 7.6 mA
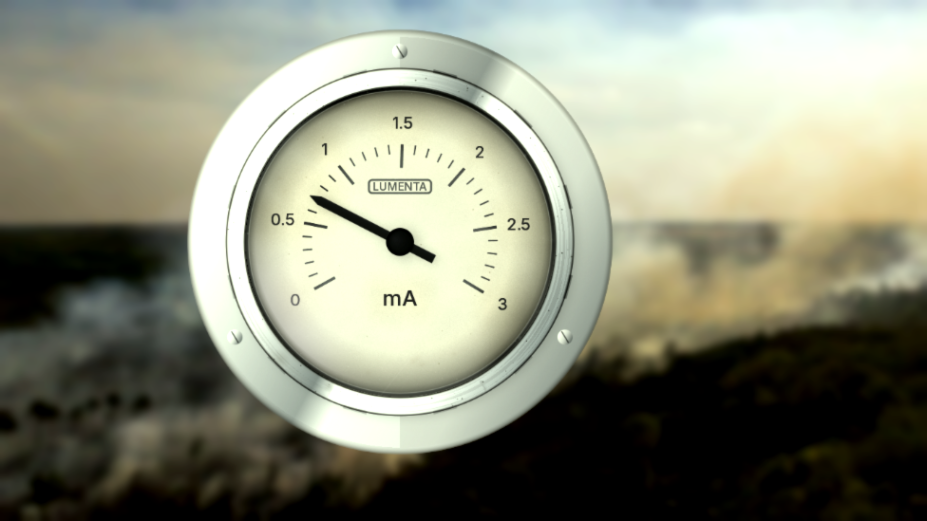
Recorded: 0.7 mA
